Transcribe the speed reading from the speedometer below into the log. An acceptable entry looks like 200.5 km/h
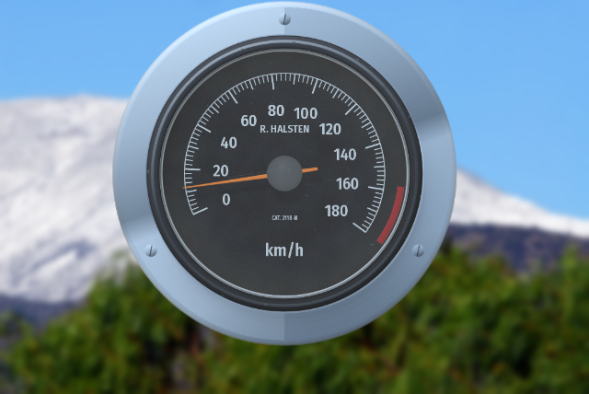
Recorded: 12 km/h
